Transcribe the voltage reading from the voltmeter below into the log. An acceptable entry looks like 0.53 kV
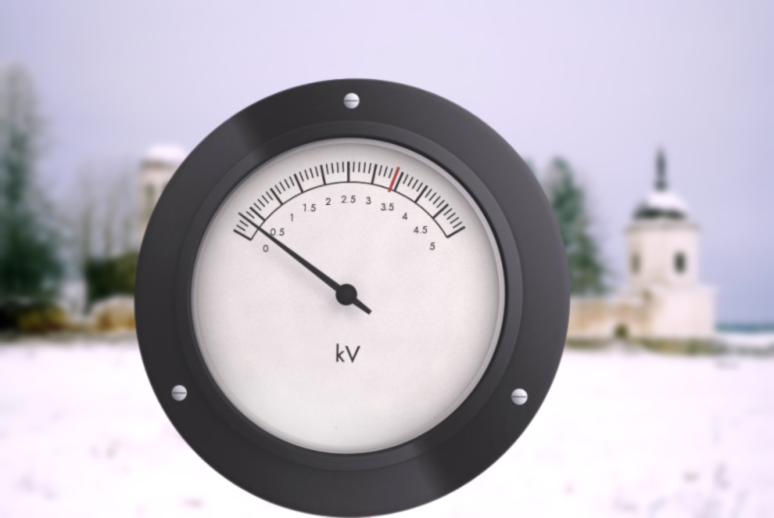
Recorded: 0.3 kV
